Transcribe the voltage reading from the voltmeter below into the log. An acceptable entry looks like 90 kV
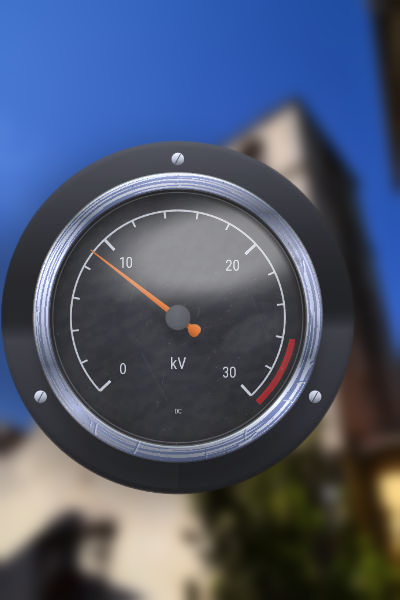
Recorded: 9 kV
